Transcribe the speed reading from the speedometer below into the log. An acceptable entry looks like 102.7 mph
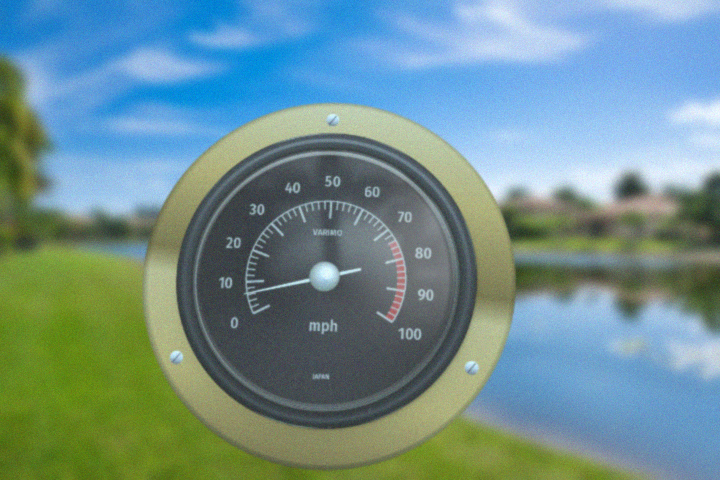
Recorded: 6 mph
